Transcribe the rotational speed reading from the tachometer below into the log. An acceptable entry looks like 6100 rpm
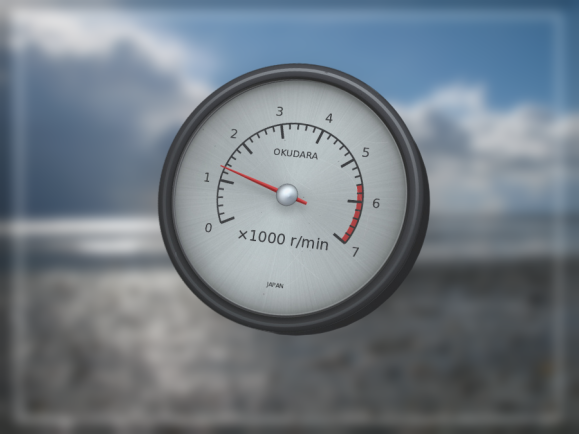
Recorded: 1300 rpm
